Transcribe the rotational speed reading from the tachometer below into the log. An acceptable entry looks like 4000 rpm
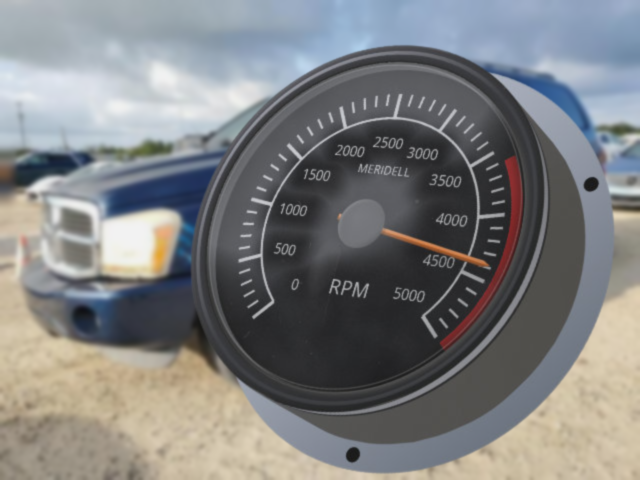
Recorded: 4400 rpm
